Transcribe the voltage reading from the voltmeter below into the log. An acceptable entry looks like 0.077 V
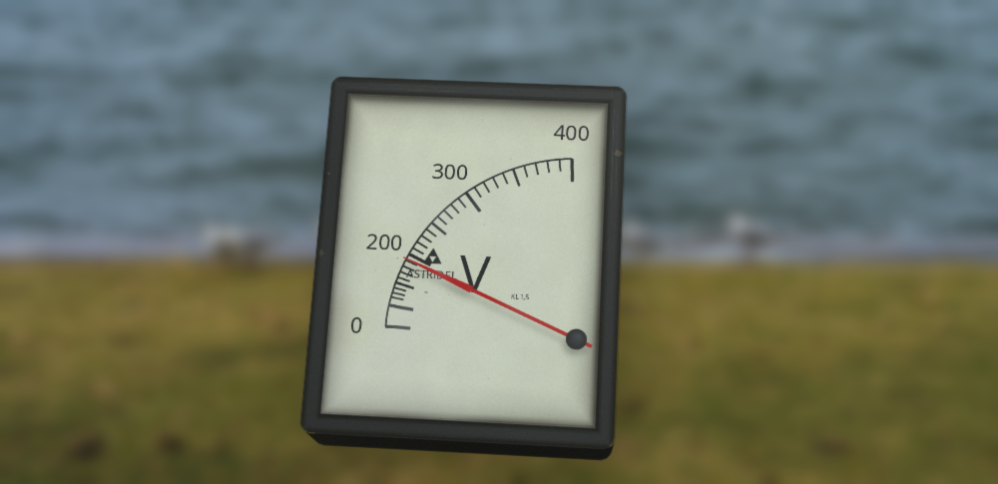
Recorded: 190 V
